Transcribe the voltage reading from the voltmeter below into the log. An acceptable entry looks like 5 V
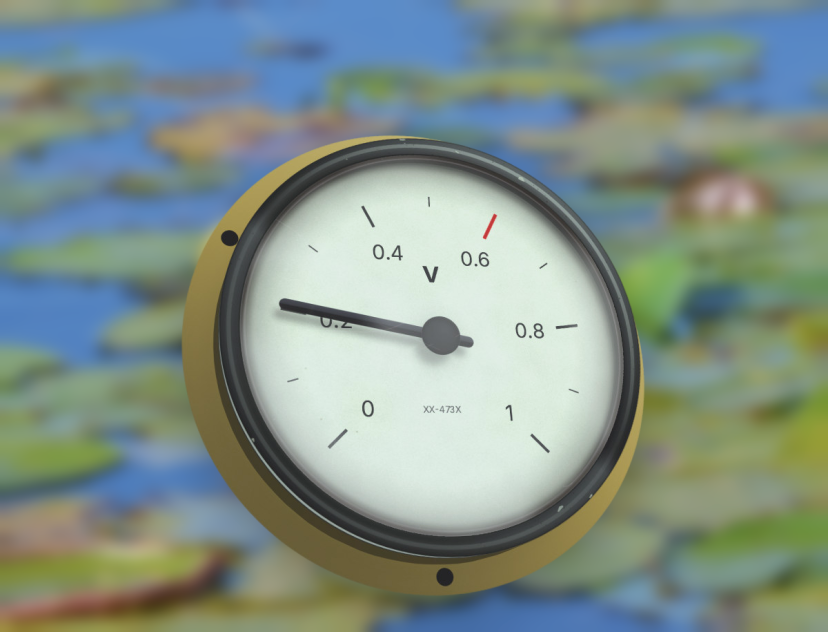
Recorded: 0.2 V
